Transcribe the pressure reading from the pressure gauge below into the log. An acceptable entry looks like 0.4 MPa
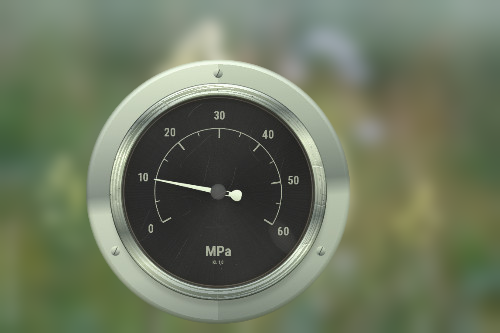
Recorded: 10 MPa
